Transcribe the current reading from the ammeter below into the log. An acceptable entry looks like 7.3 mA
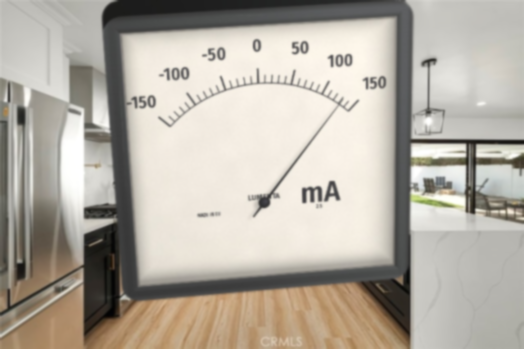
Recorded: 130 mA
